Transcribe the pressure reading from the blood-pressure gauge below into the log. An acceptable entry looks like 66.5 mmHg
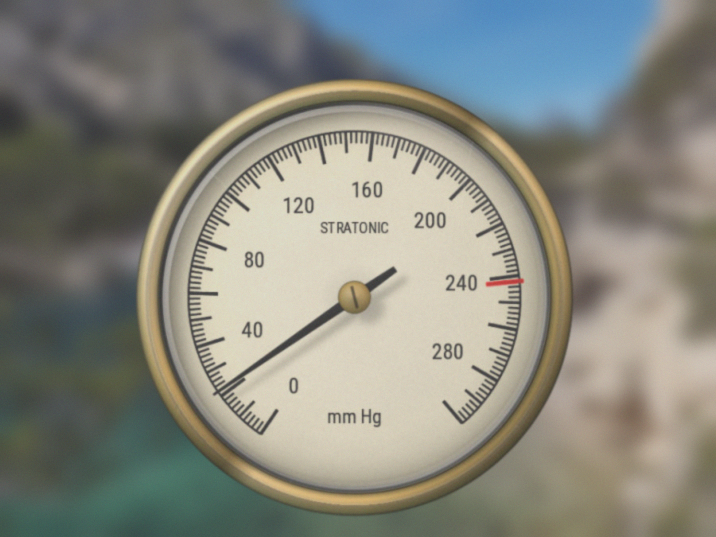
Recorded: 22 mmHg
